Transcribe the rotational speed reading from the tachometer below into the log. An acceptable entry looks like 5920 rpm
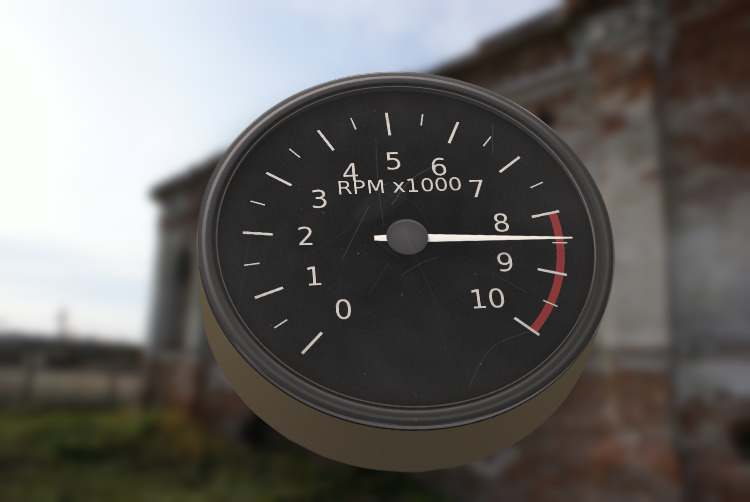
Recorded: 8500 rpm
